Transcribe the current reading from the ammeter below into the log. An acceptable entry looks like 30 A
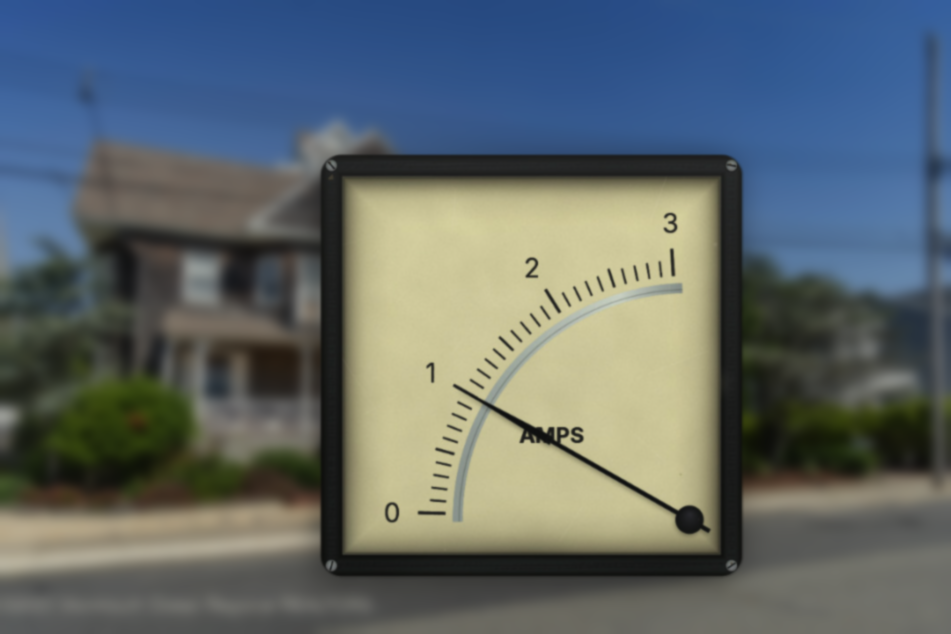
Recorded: 1 A
